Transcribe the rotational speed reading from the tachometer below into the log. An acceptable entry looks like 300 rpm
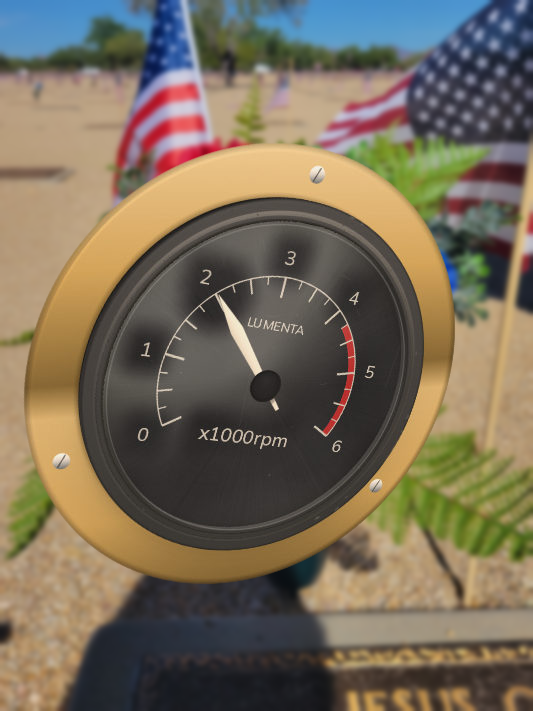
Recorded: 2000 rpm
